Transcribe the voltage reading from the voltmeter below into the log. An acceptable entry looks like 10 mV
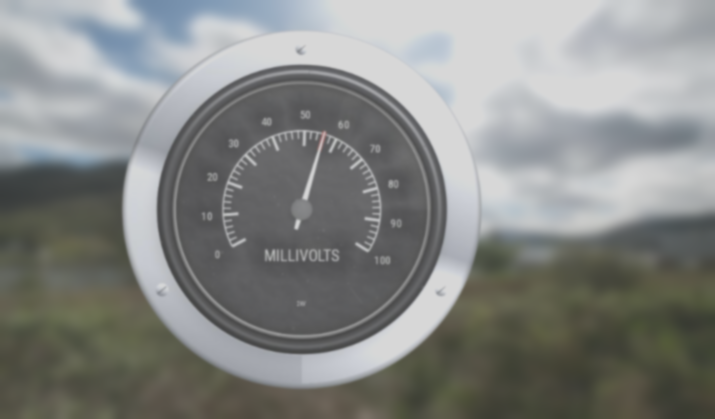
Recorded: 56 mV
